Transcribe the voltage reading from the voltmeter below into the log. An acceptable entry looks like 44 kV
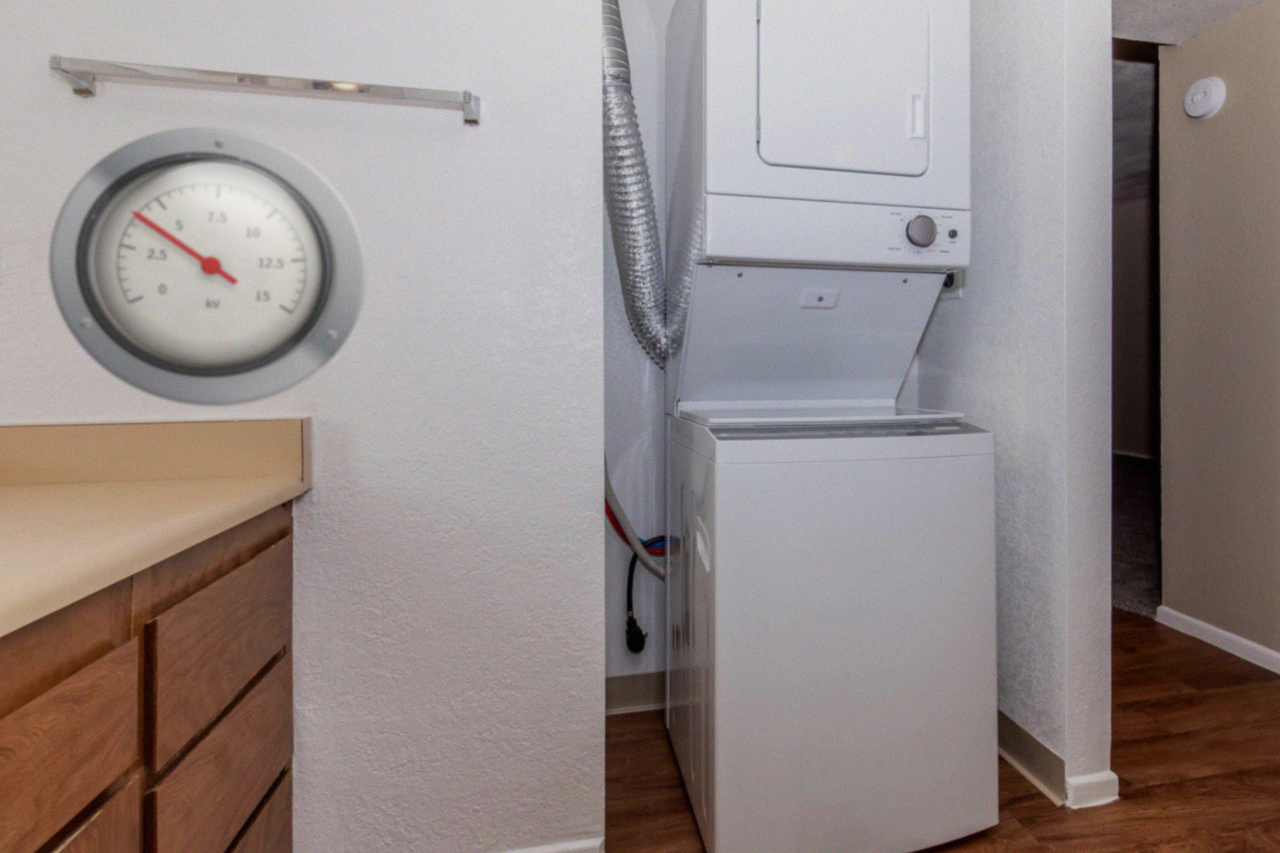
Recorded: 4 kV
